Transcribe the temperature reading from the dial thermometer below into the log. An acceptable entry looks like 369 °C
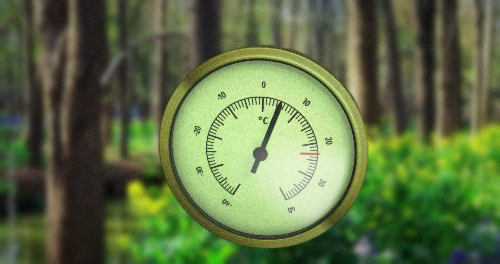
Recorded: 5 °C
